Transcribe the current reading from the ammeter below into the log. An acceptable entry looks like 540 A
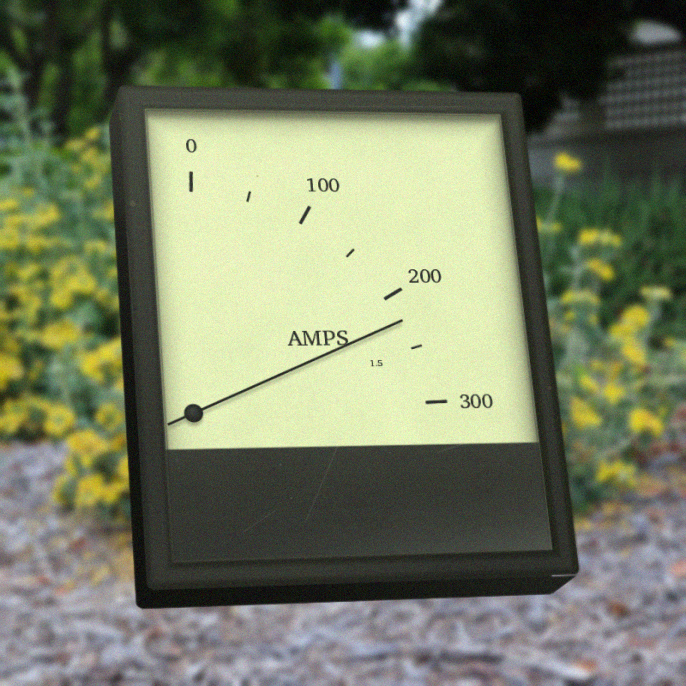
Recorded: 225 A
